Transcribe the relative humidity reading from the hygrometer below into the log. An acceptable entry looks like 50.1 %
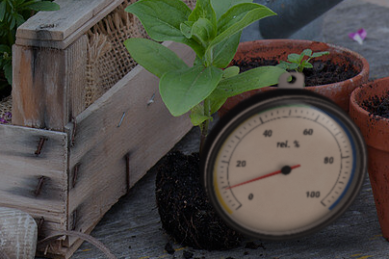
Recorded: 10 %
